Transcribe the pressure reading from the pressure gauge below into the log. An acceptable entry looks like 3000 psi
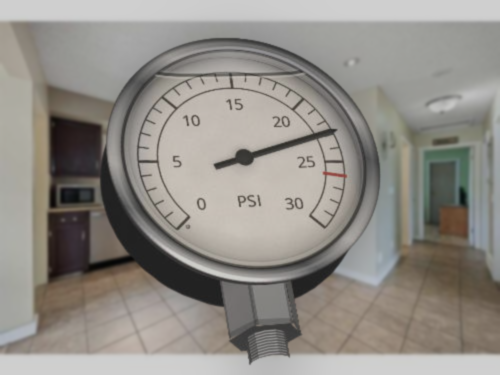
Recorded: 23 psi
